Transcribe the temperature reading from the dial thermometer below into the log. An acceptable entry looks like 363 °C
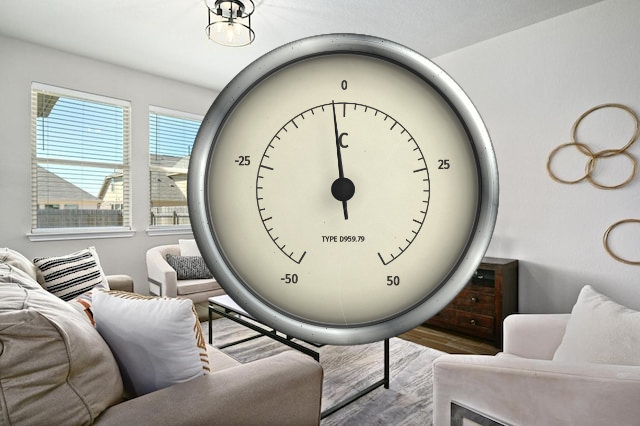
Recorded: -2.5 °C
